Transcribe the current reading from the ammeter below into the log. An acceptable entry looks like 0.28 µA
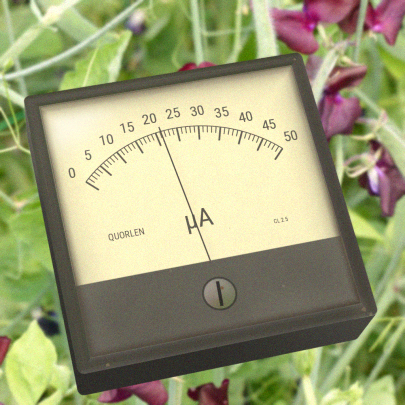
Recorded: 21 µA
